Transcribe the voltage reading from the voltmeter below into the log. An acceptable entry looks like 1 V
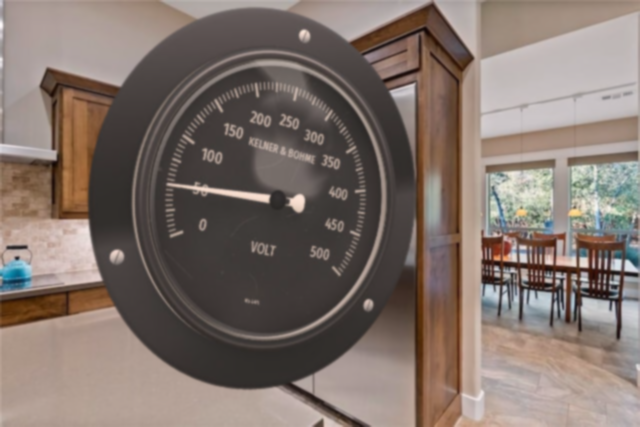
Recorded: 50 V
